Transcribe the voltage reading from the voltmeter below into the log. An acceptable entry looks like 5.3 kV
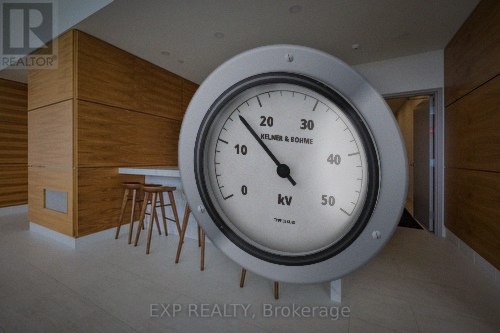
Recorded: 16 kV
